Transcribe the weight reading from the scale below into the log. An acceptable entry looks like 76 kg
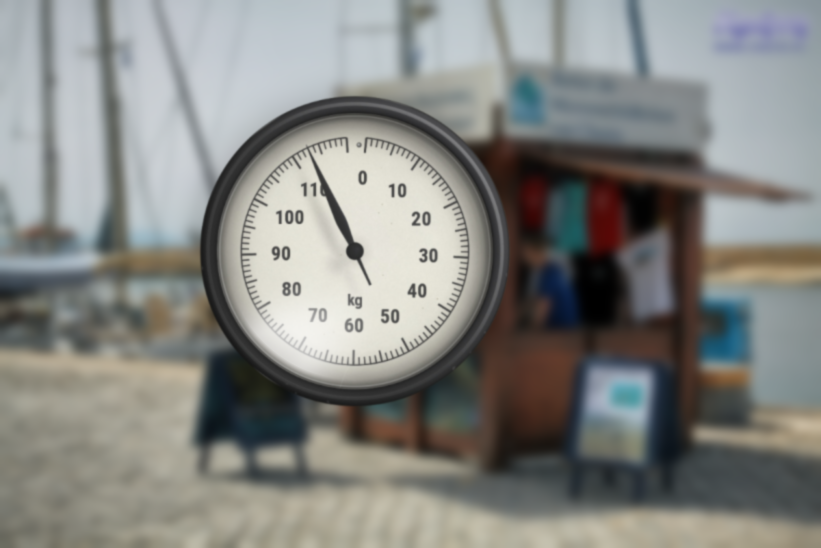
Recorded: 113 kg
